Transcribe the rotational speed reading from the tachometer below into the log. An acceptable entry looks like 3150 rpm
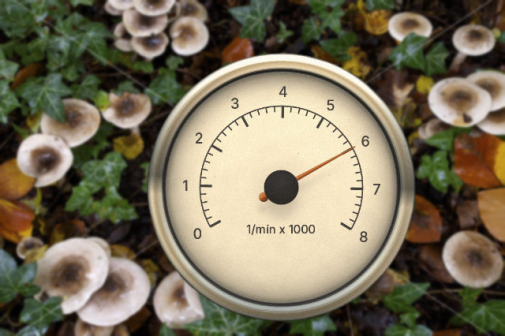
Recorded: 6000 rpm
